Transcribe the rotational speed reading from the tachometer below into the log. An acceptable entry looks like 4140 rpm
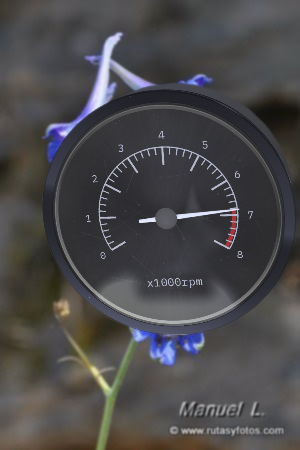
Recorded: 6800 rpm
